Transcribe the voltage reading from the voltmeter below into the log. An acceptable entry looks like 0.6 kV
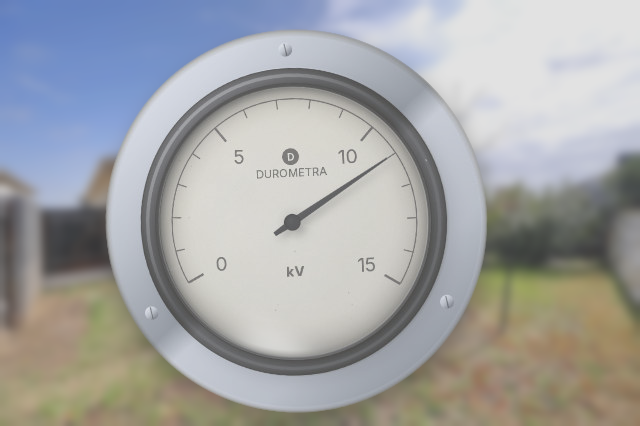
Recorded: 11 kV
